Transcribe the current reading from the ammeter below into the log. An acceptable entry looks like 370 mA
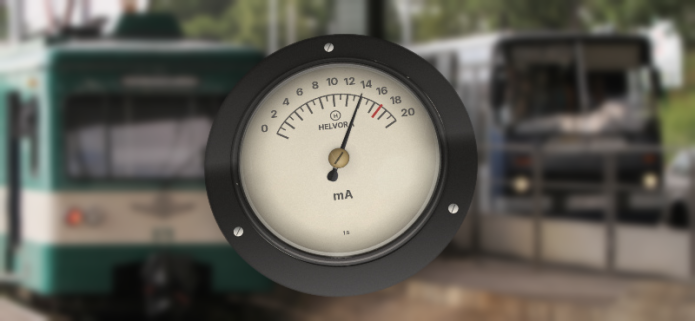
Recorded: 14 mA
